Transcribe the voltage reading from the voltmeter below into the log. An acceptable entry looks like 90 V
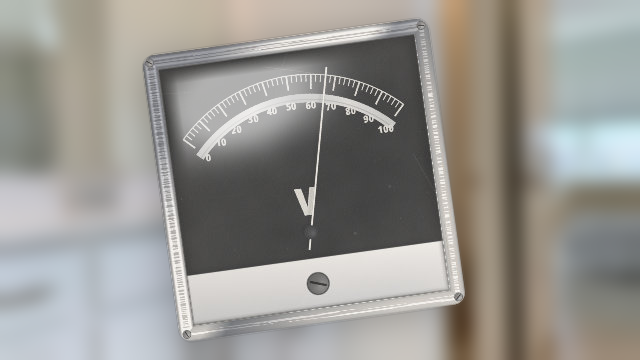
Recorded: 66 V
